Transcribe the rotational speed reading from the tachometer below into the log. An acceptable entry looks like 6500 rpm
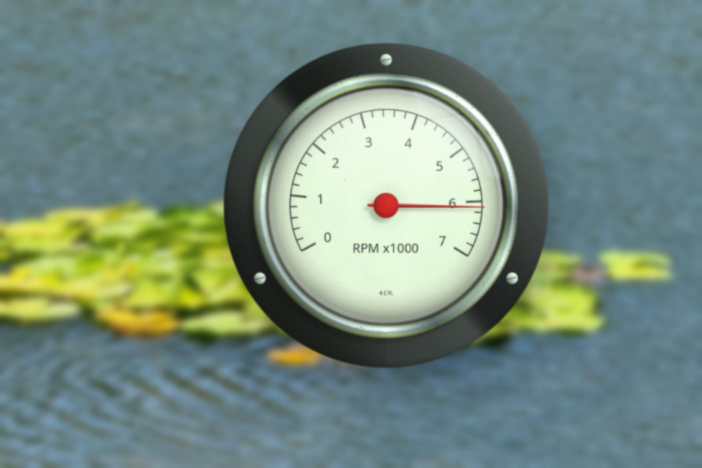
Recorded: 6100 rpm
